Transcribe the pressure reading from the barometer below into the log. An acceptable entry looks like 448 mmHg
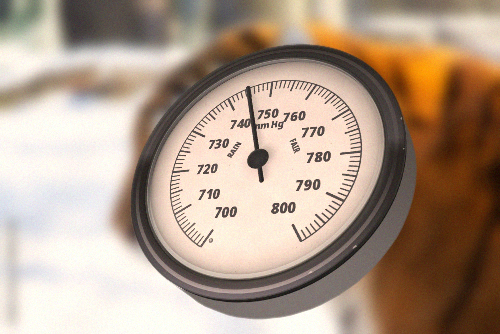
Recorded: 745 mmHg
